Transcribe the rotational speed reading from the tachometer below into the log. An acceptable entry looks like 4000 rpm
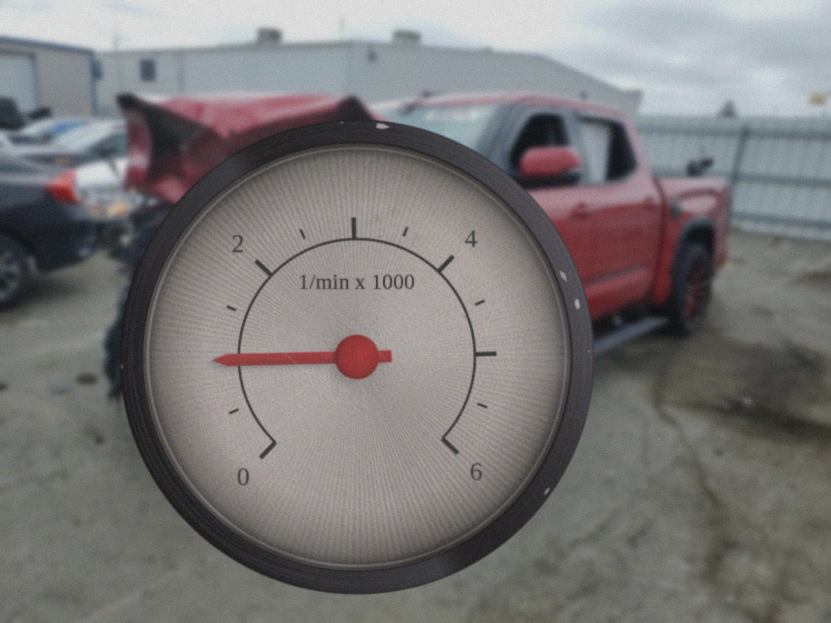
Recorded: 1000 rpm
